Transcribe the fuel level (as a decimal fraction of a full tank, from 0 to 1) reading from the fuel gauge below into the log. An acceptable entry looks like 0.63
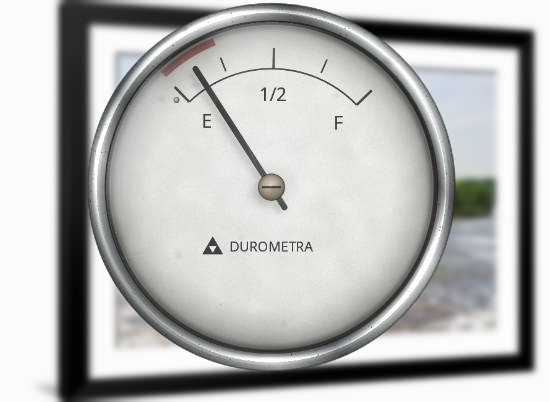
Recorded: 0.125
